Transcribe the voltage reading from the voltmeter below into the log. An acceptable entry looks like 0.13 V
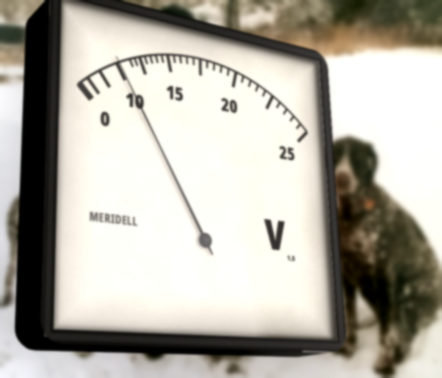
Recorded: 10 V
